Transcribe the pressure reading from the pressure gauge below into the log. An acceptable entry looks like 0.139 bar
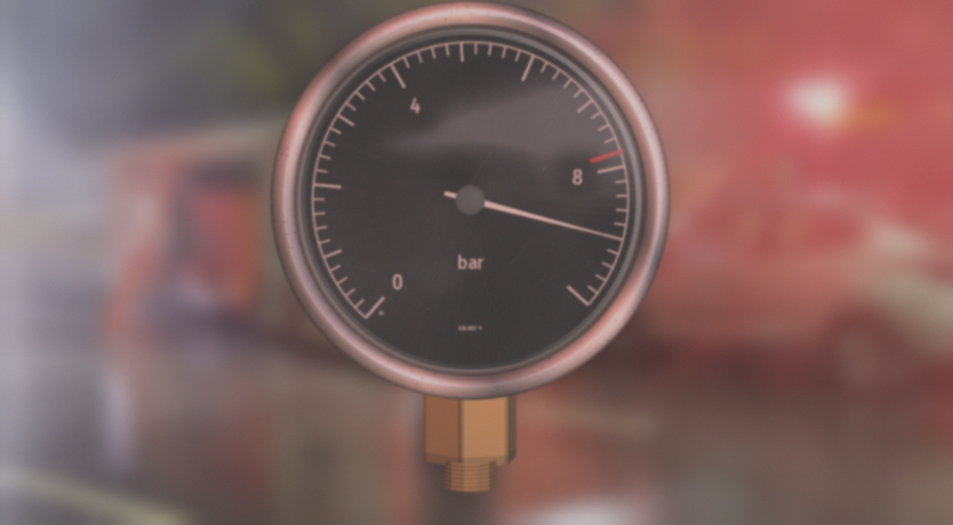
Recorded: 9 bar
